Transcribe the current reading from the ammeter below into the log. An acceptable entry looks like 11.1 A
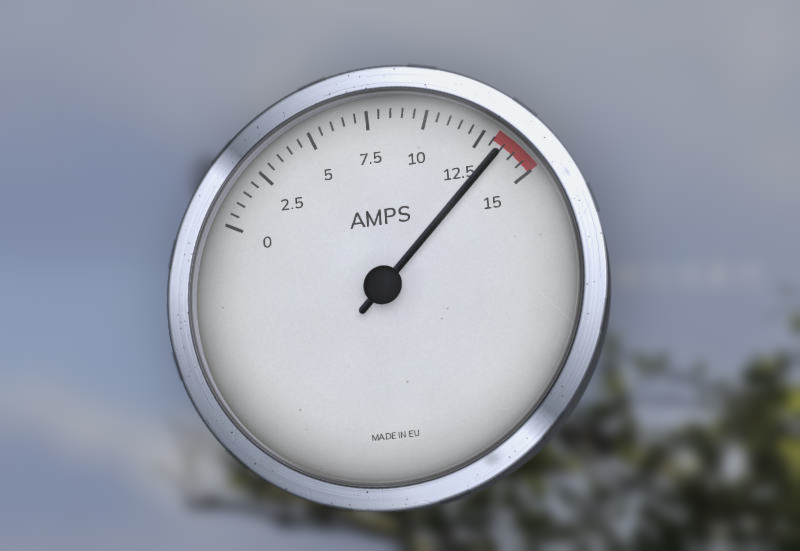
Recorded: 13.5 A
